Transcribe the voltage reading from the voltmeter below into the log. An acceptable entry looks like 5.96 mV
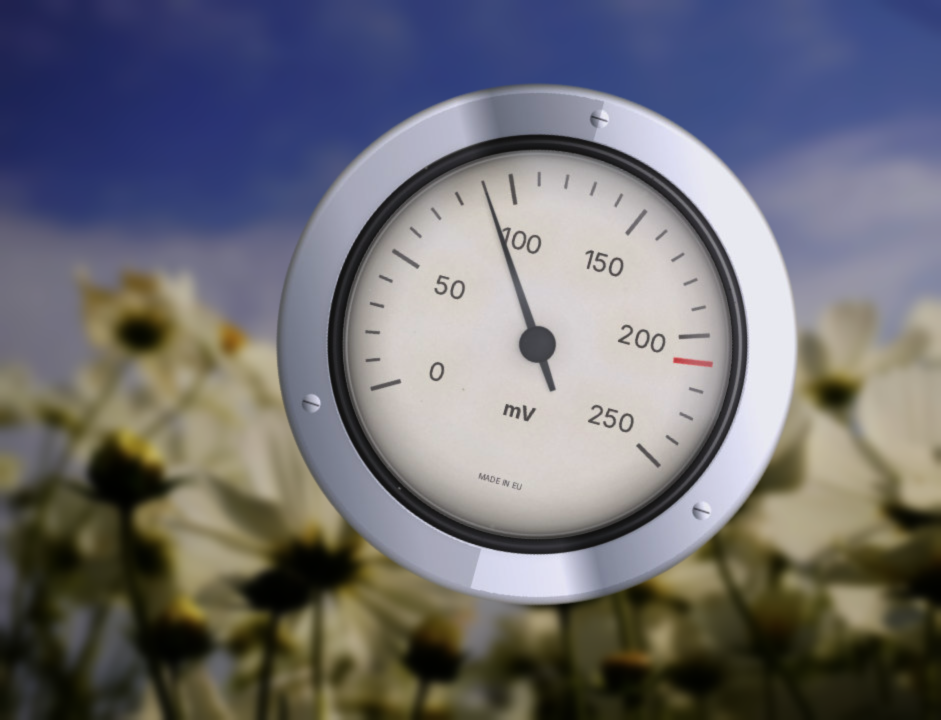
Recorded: 90 mV
